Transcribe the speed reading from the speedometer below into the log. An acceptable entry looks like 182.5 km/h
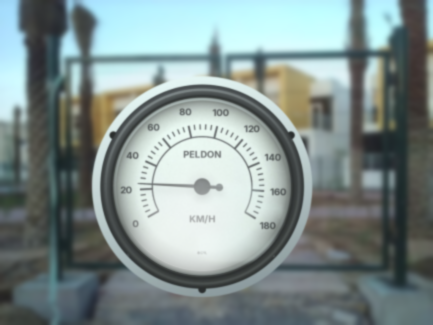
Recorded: 24 km/h
